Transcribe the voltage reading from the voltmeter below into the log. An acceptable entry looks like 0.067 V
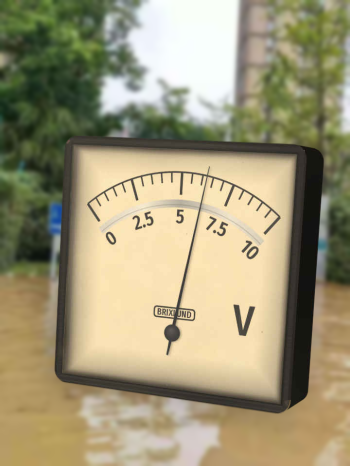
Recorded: 6.25 V
